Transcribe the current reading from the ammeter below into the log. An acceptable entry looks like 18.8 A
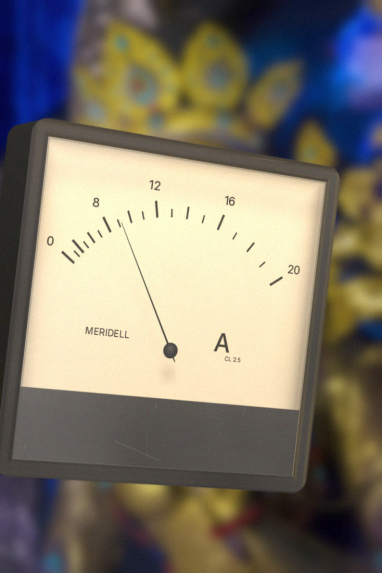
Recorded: 9 A
